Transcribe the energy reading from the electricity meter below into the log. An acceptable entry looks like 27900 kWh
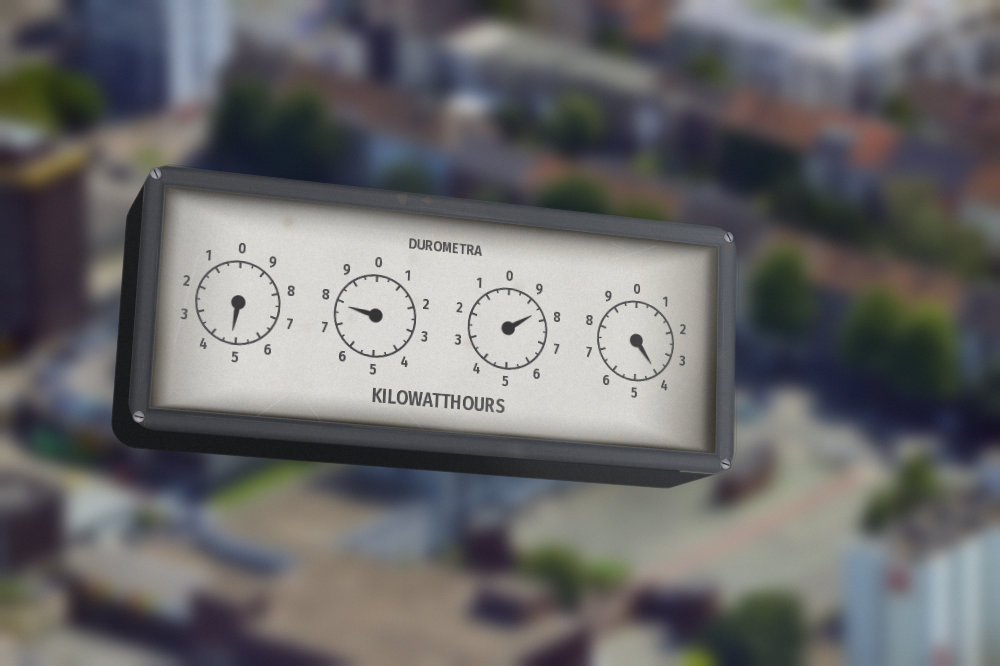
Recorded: 4784 kWh
